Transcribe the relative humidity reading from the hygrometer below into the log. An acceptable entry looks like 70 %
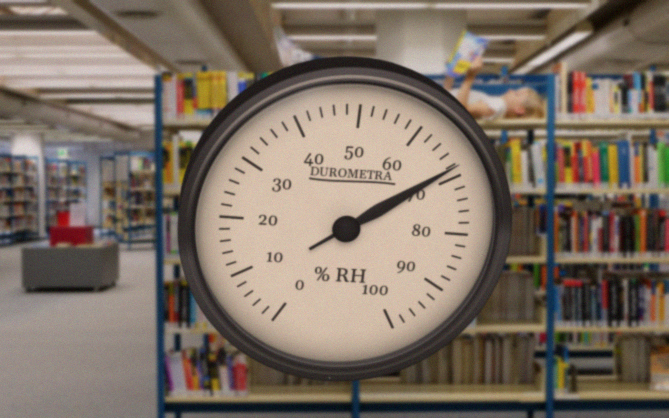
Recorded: 68 %
